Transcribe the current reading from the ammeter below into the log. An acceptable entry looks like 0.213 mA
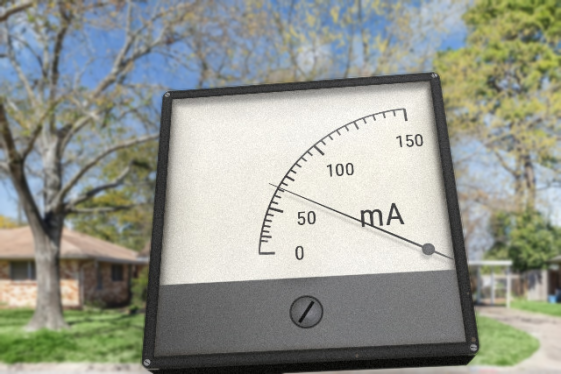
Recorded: 65 mA
